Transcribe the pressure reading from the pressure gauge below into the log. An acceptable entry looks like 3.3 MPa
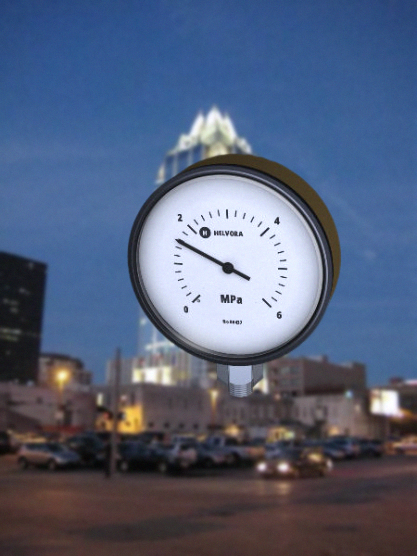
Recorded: 1.6 MPa
